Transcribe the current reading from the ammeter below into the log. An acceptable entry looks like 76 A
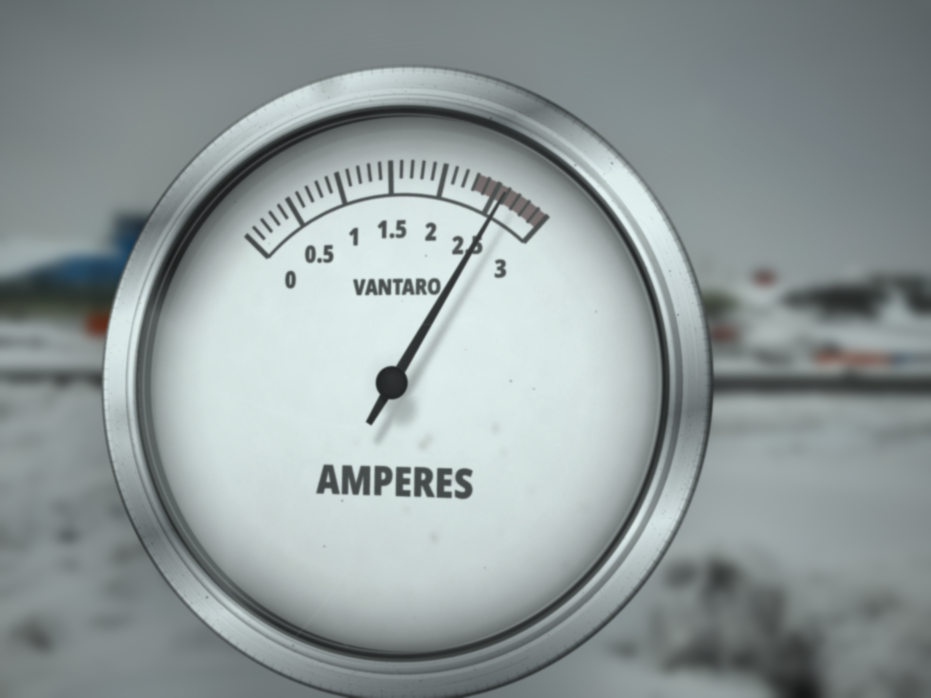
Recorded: 2.6 A
